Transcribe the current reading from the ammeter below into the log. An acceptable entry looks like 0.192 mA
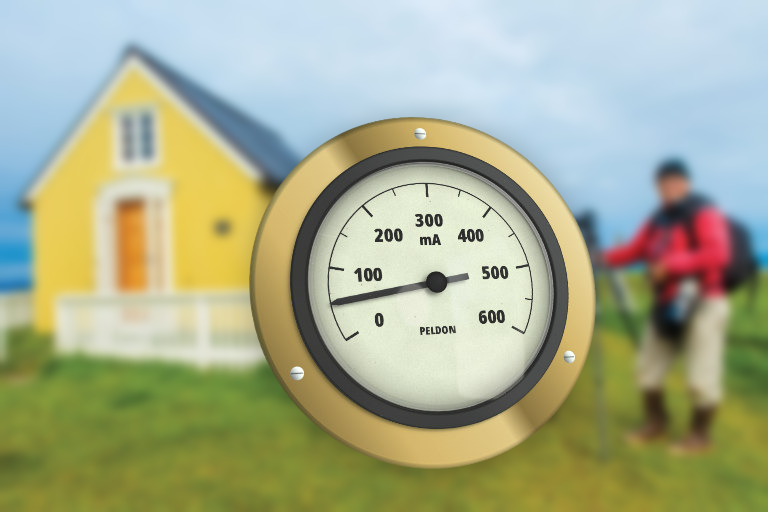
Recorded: 50 mA
